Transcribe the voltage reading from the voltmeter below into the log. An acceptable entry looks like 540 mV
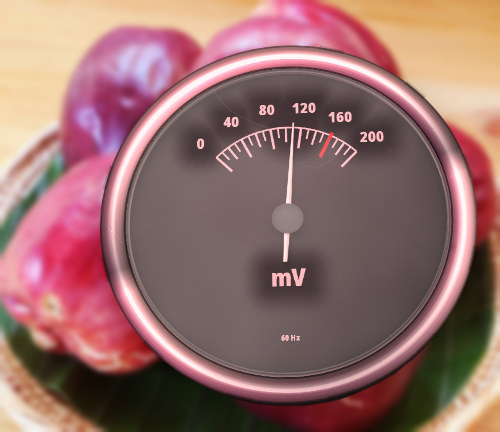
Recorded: 110 mV
